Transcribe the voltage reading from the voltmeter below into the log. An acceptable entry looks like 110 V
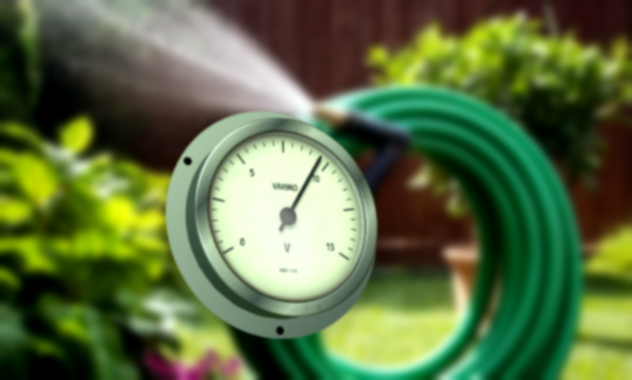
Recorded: 9.5 V
